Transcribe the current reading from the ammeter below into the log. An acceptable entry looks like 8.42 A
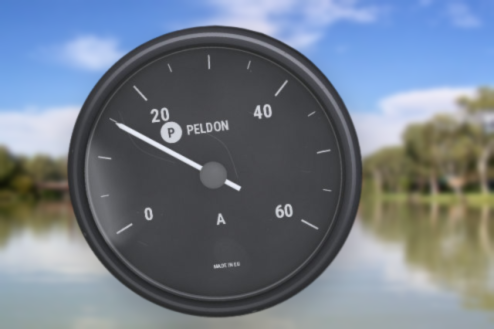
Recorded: 15 A
